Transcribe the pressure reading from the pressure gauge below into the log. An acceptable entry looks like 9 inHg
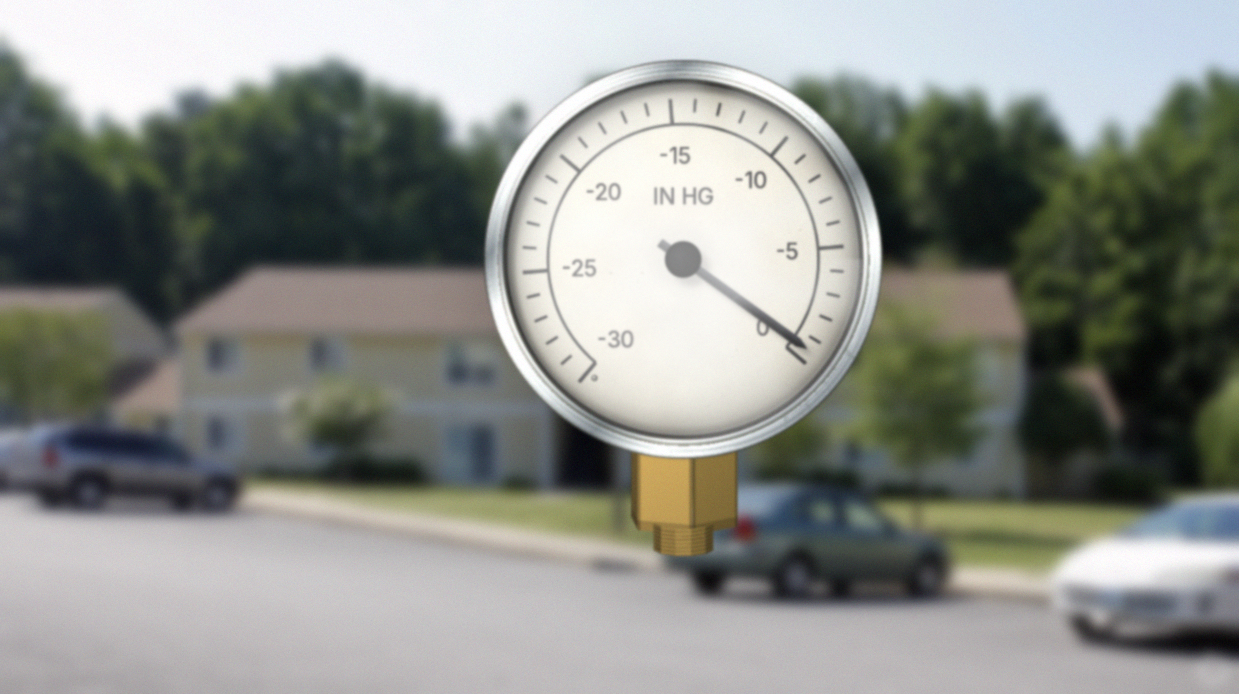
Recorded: -0.5 inHg
